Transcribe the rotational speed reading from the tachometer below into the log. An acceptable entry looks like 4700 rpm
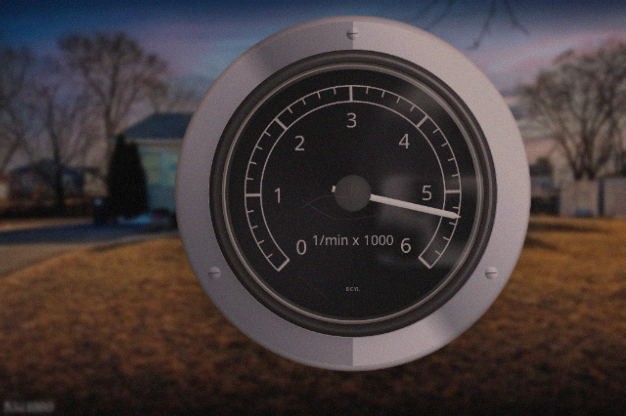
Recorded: 5300 rpm
